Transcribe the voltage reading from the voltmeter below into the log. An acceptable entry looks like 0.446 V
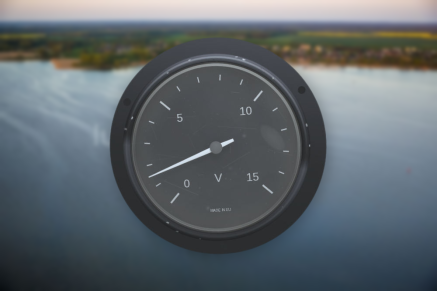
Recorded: 1.5 V
